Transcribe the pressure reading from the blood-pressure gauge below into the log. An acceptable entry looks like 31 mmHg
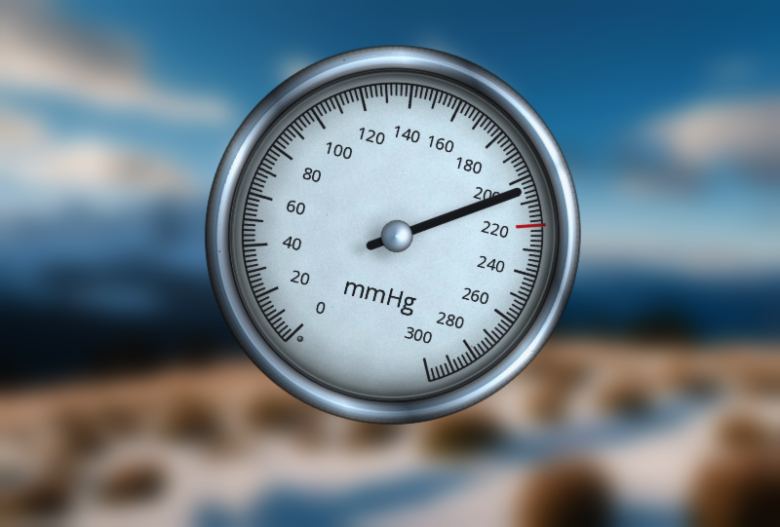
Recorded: 204 mmHg
